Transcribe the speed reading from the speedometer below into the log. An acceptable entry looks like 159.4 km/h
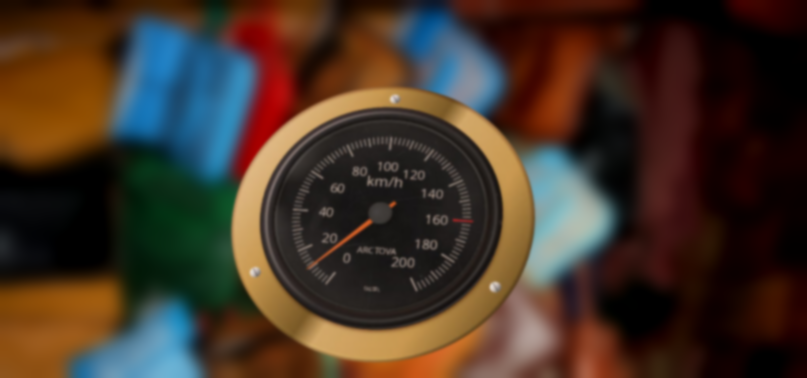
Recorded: 10 km/h
